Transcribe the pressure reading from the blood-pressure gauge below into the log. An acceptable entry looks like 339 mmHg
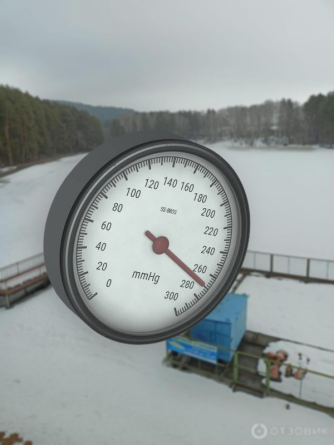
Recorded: 270 mmHg
